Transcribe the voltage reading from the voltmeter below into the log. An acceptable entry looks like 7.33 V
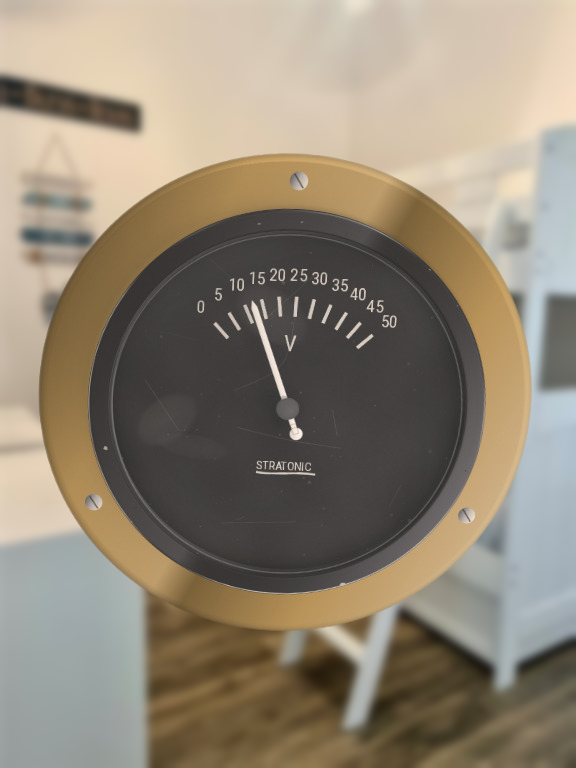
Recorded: 12.5 V
